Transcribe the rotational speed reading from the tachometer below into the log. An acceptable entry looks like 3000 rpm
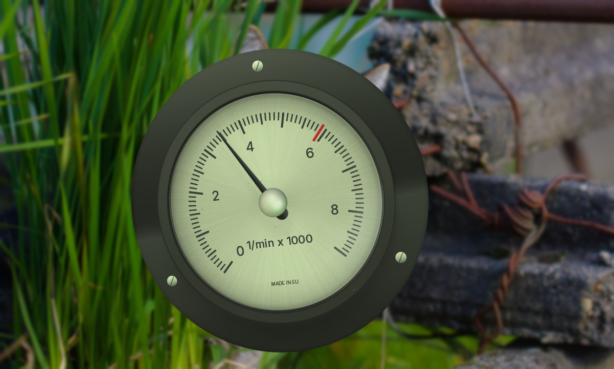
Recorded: 3500 rpm
